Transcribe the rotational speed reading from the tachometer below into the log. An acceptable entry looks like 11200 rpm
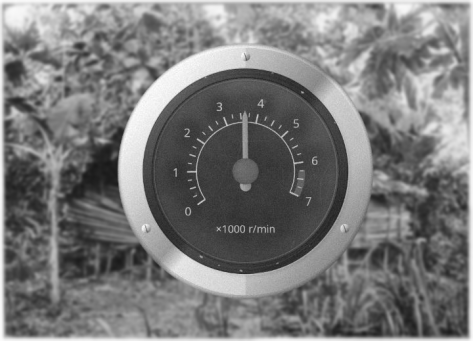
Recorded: 3625 rpm
